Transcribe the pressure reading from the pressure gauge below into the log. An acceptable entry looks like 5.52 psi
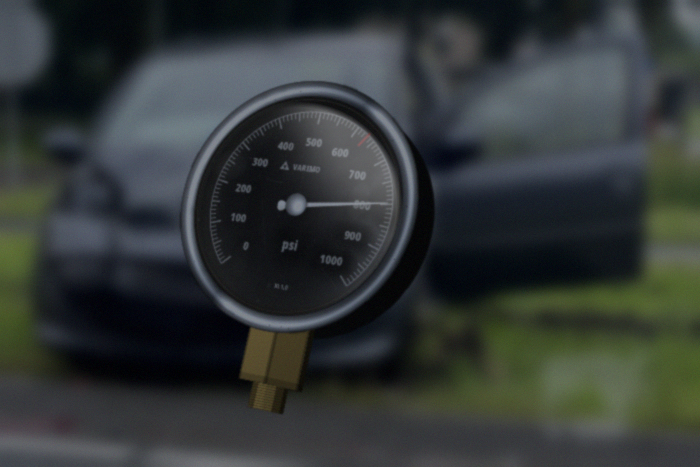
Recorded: 800 psi
